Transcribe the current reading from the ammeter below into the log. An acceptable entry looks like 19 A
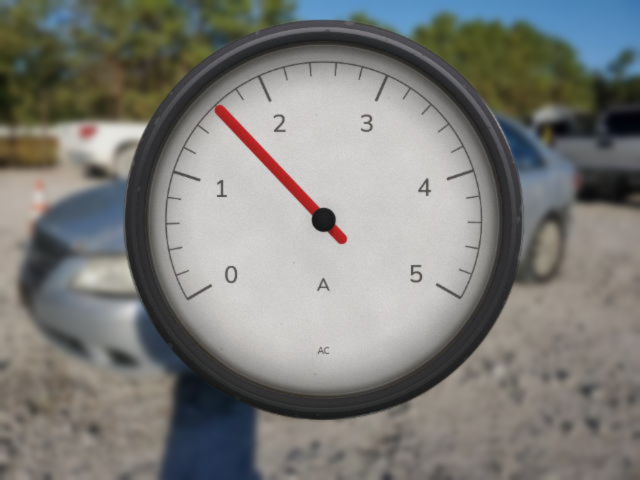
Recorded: 1.6 A
